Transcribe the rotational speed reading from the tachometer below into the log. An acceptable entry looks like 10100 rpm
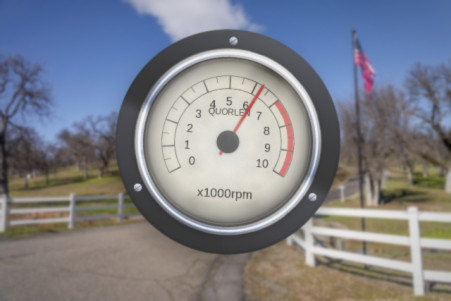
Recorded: 6250 rpm
